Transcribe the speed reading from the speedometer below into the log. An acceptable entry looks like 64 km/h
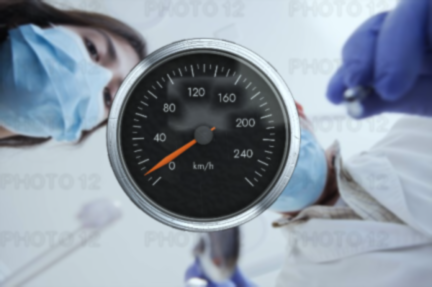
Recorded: 10 km/h
